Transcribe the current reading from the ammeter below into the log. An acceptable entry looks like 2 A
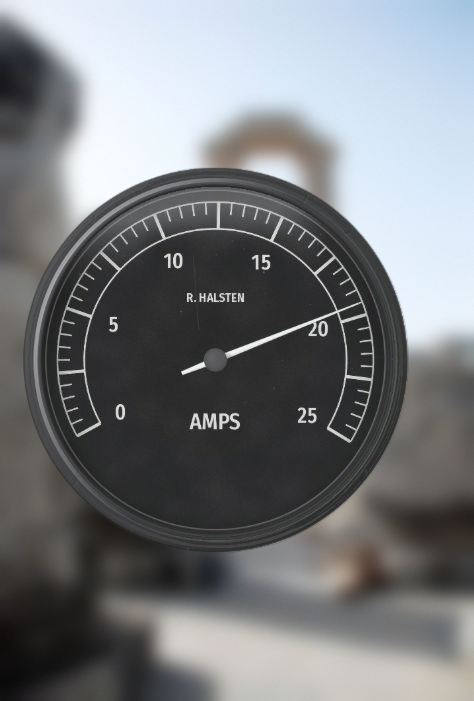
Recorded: 19.5 A
